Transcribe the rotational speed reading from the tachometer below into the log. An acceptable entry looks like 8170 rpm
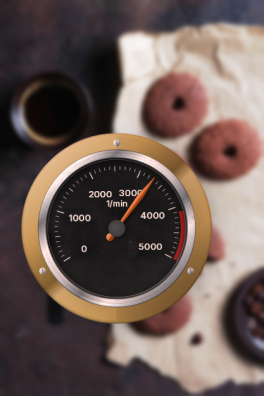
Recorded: 3300 rpm
